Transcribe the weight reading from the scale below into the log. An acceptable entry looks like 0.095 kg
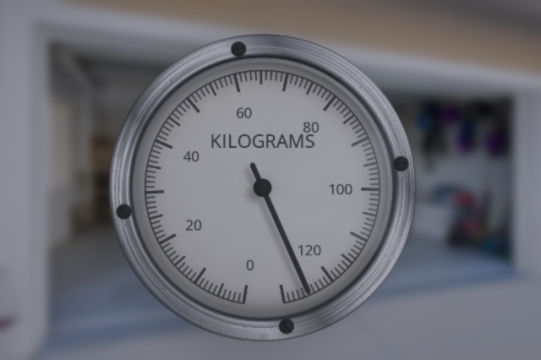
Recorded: 125 kg
